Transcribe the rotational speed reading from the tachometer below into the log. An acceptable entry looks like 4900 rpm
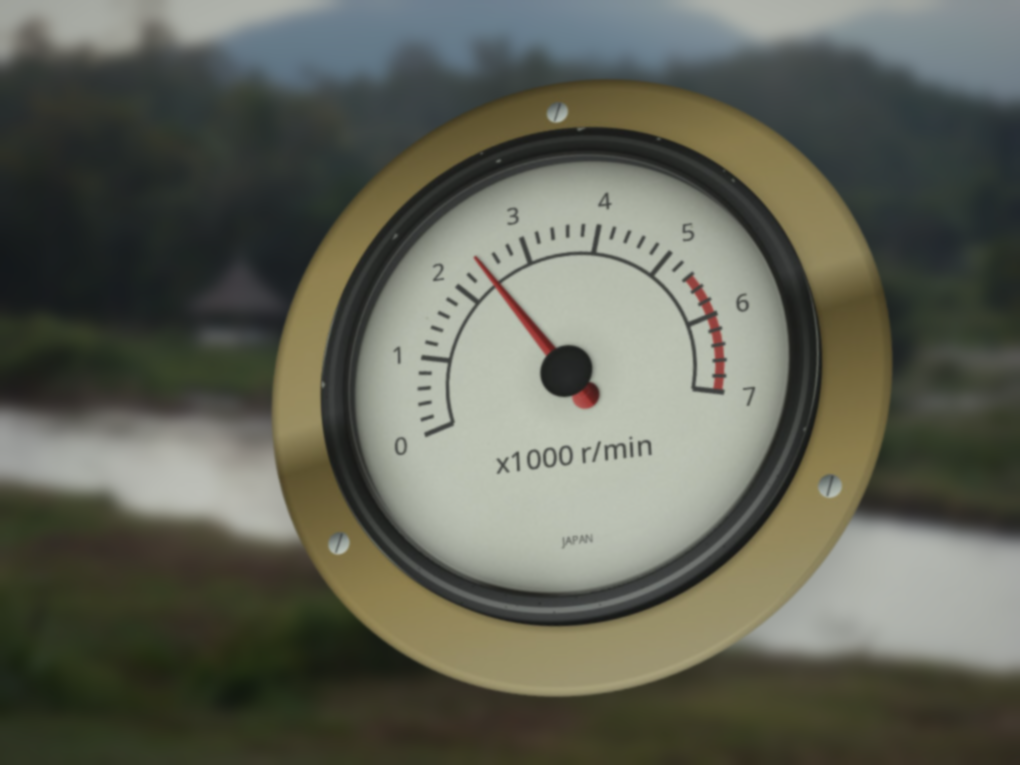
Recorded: 2400 rpm
